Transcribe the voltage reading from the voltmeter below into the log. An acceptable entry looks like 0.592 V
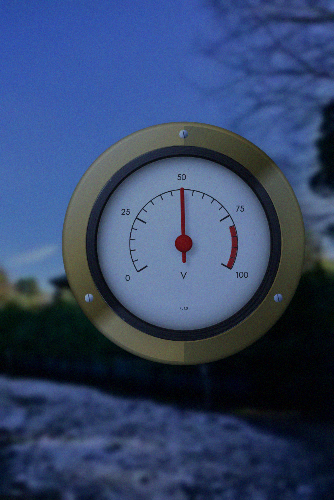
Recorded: 50 V
